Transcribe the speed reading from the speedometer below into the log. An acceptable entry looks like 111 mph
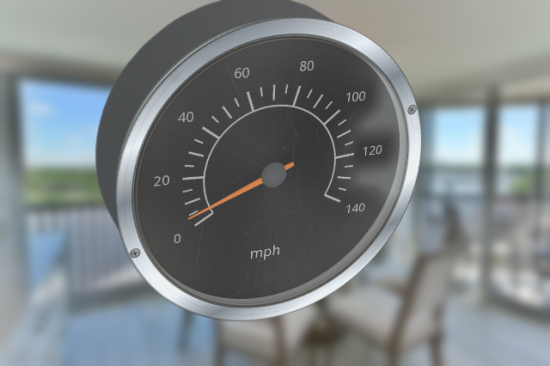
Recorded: 5 mph
